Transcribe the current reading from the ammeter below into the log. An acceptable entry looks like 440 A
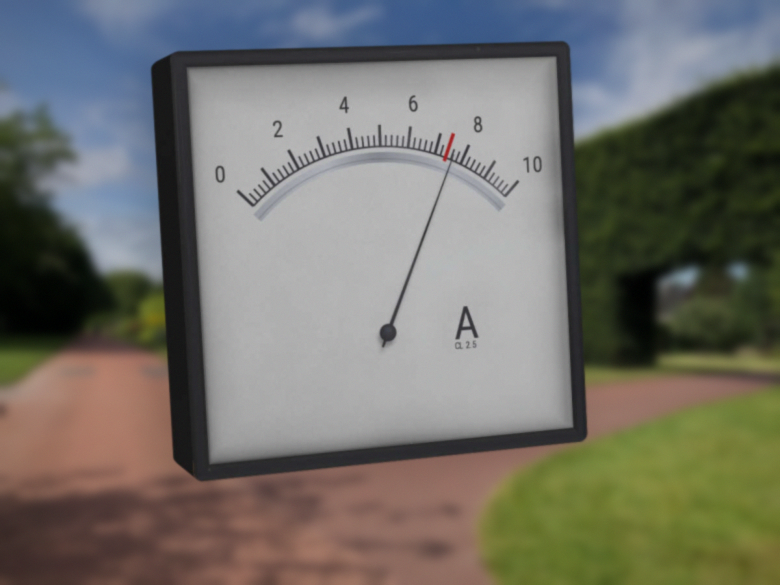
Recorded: 7.6 A
